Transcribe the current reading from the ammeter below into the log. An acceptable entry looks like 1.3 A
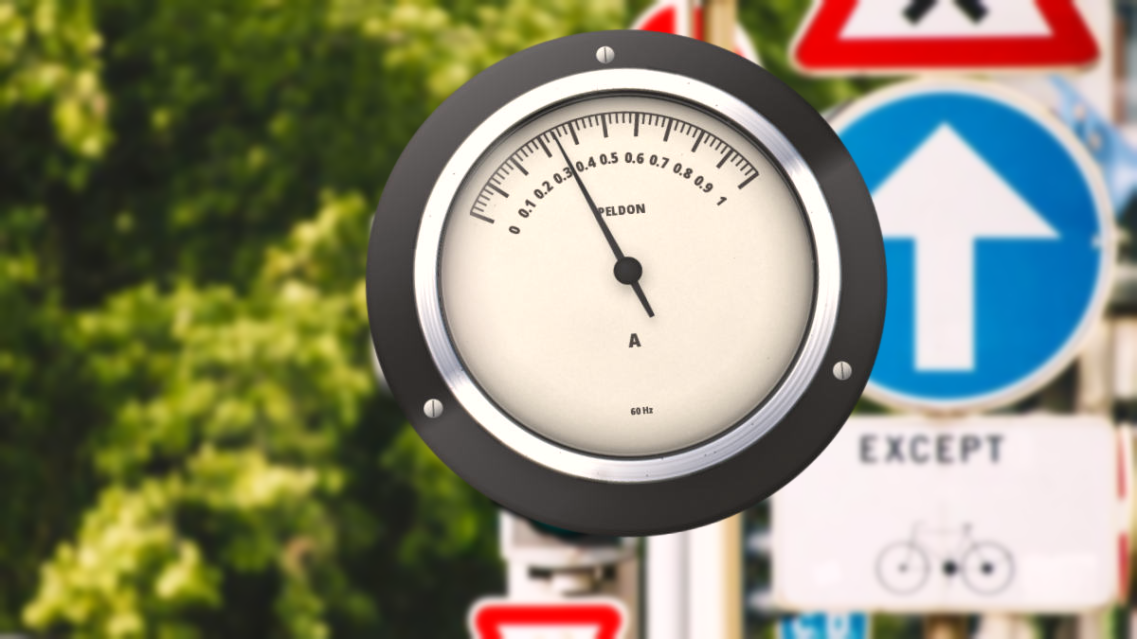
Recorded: 0.34 A
